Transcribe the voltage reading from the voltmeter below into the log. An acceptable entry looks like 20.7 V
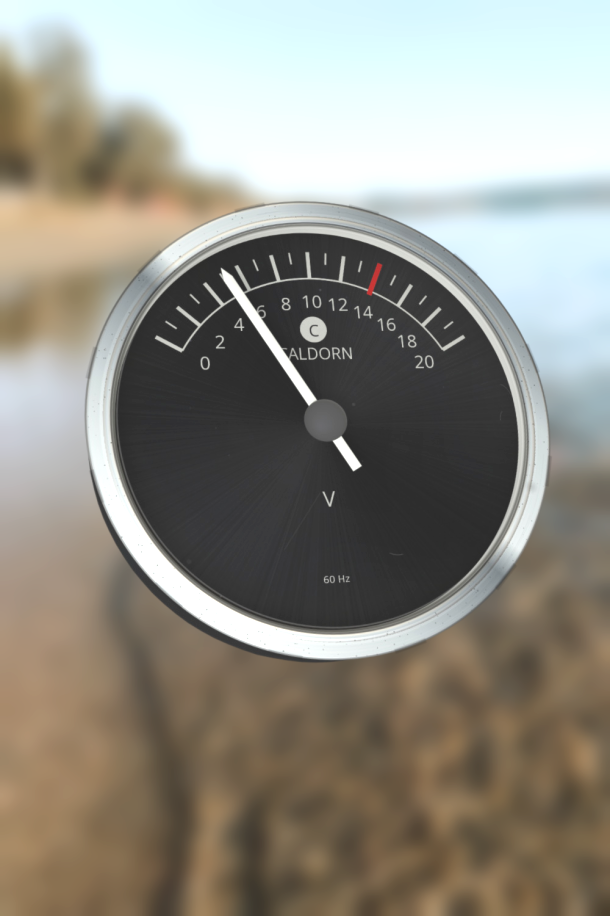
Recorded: 5 V
